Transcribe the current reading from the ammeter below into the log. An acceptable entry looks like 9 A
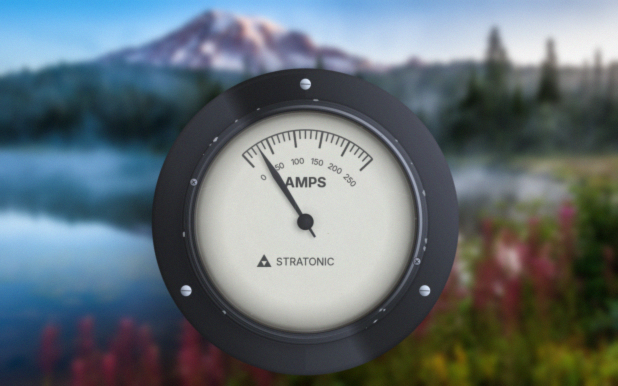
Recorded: 30 A
